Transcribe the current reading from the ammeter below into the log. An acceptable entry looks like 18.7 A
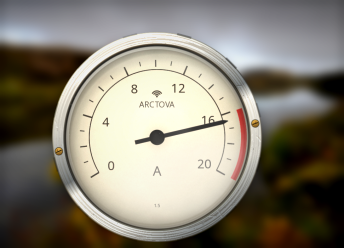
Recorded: 16.5 A
